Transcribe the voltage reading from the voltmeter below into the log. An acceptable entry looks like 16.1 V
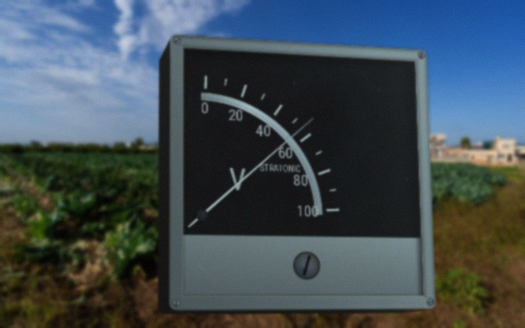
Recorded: 55 V
